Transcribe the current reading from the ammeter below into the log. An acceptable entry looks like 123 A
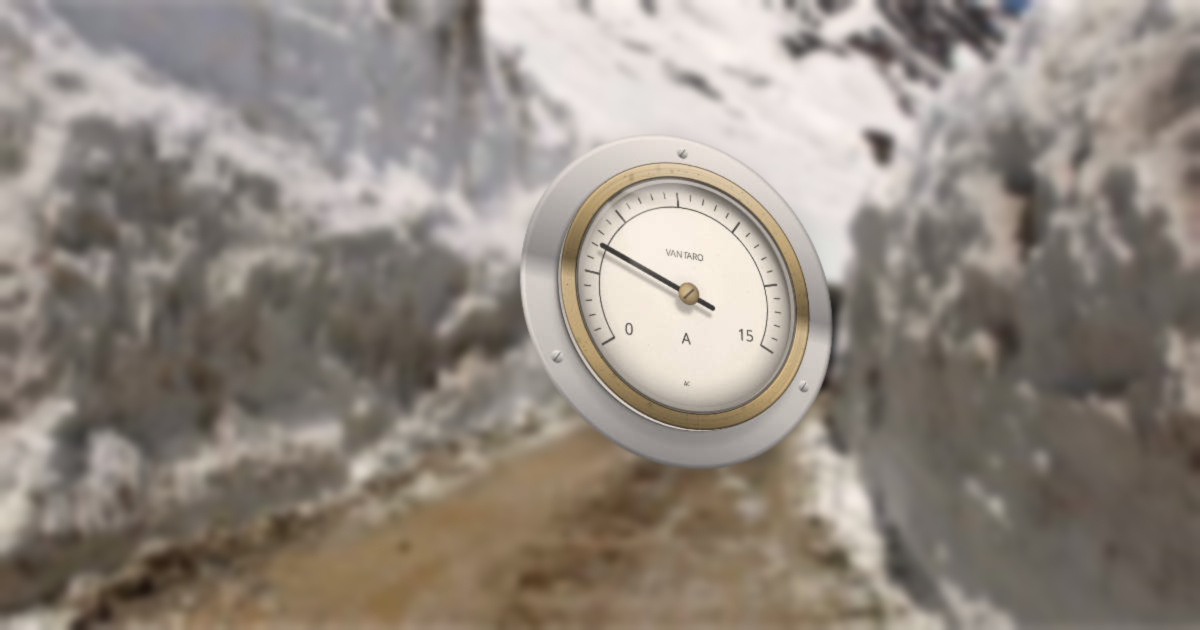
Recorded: 3.5 A
